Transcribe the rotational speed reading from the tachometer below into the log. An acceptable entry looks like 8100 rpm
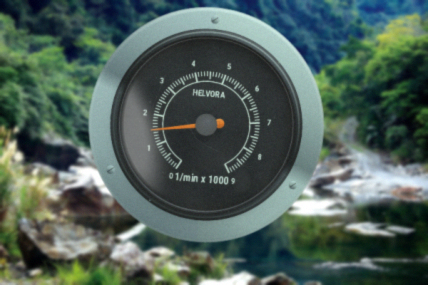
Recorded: 1500 rpm
